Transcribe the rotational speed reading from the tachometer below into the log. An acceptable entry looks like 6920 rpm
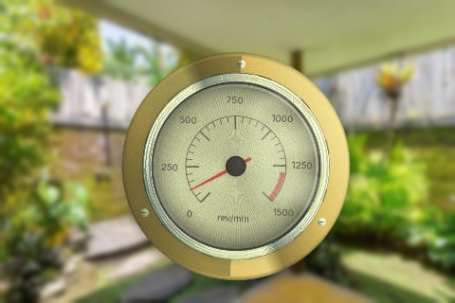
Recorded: 100 rpm
